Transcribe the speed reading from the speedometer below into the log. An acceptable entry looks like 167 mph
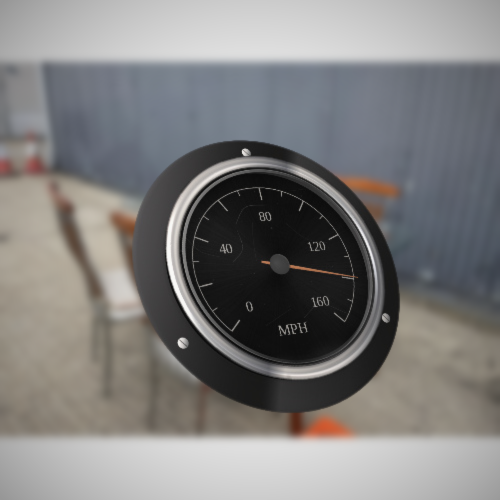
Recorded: 140 mph
